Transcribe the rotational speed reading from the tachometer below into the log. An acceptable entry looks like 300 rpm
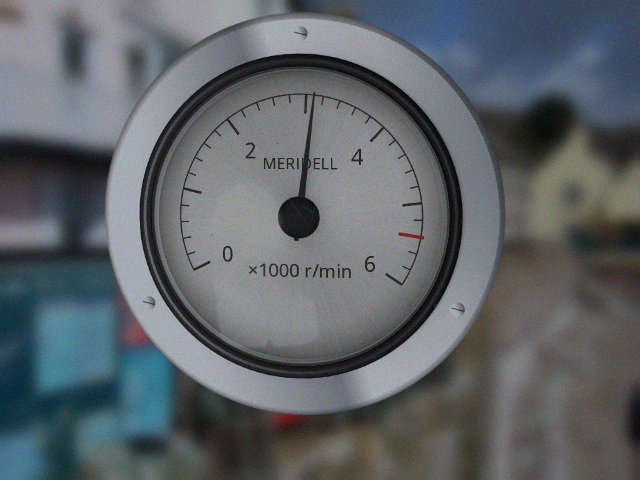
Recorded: 3100 rpm
